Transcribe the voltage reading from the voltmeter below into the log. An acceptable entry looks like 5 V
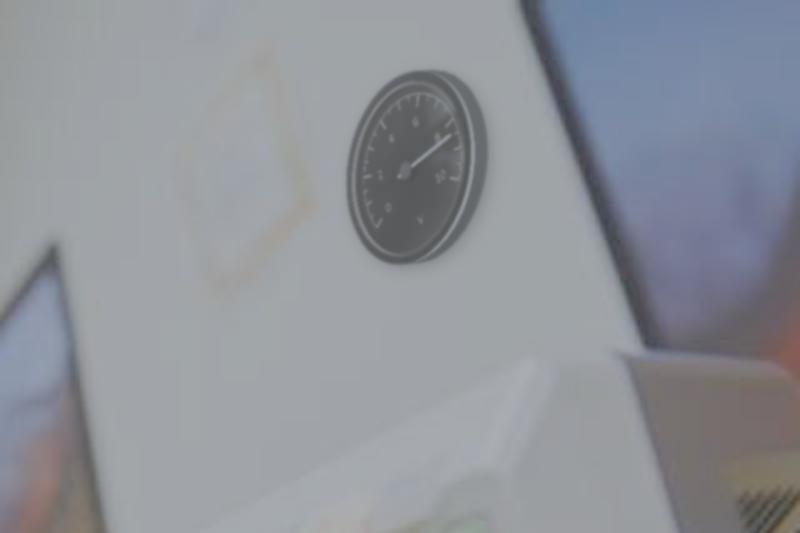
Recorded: 8.5 V
